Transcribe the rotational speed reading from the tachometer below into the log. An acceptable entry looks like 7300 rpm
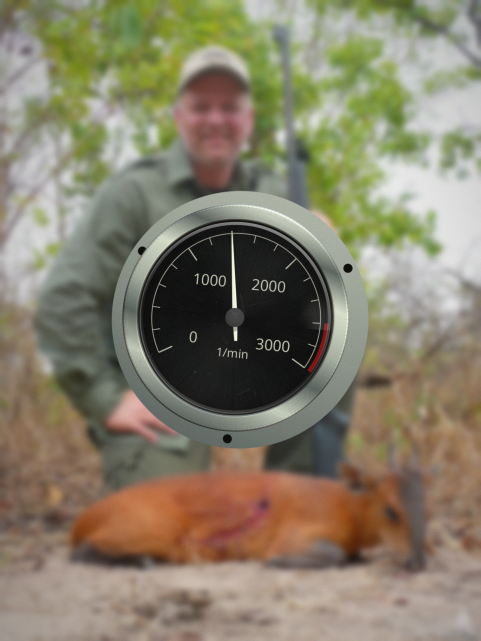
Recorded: 1400 rpm
